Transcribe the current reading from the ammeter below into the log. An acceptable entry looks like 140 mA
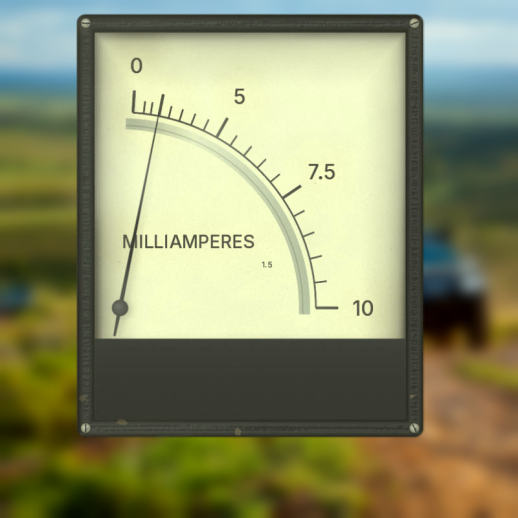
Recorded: 2.5 mA
